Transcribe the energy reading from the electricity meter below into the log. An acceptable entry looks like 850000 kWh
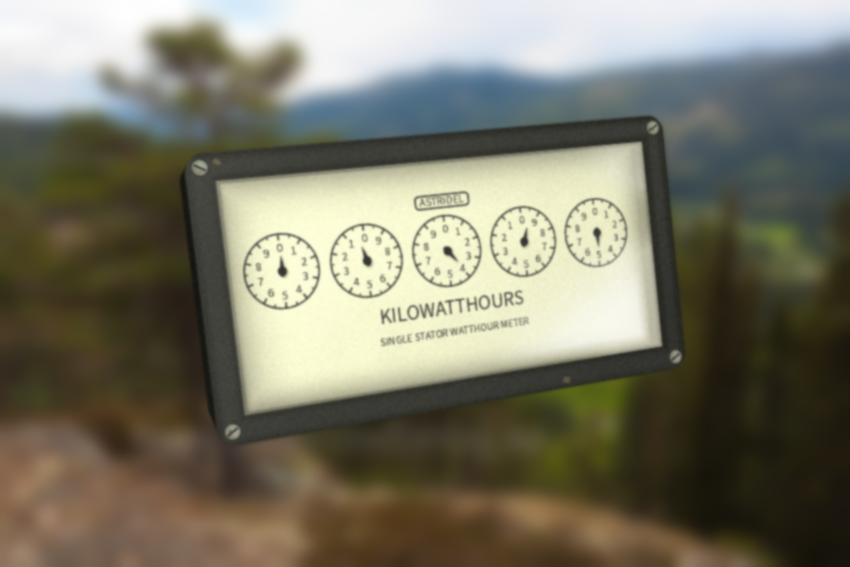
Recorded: 395 kWh
